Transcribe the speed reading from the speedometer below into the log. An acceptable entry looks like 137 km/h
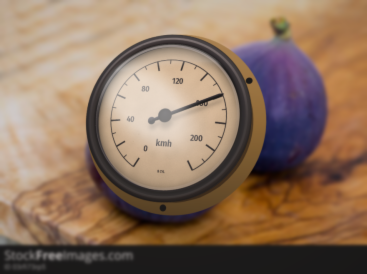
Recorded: 160 km/h
